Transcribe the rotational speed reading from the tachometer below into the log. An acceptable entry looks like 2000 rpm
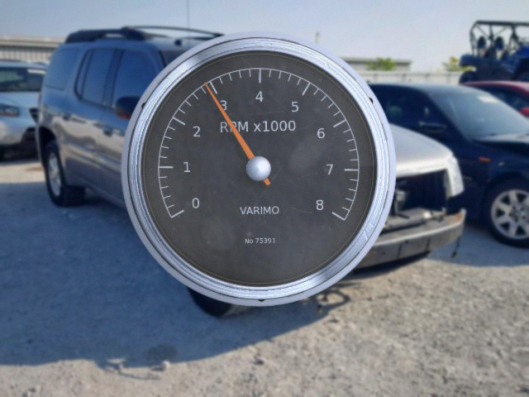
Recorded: 2900 rpm
